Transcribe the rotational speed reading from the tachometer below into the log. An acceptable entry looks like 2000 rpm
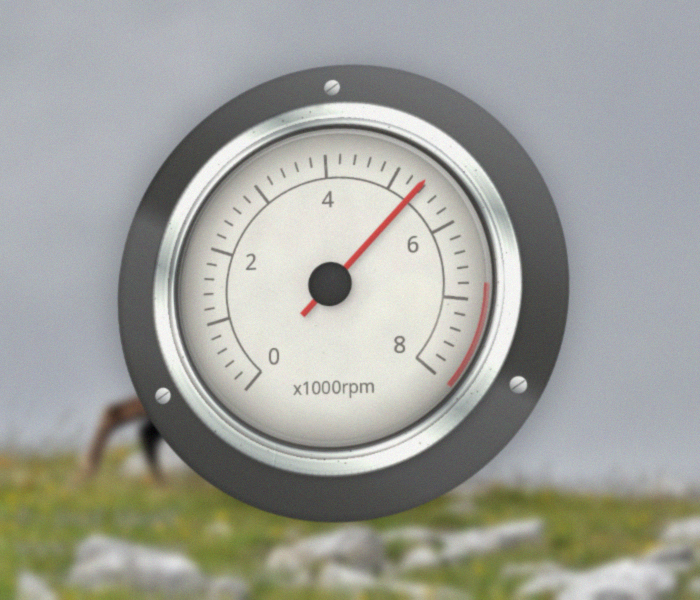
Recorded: 5400 rpm
